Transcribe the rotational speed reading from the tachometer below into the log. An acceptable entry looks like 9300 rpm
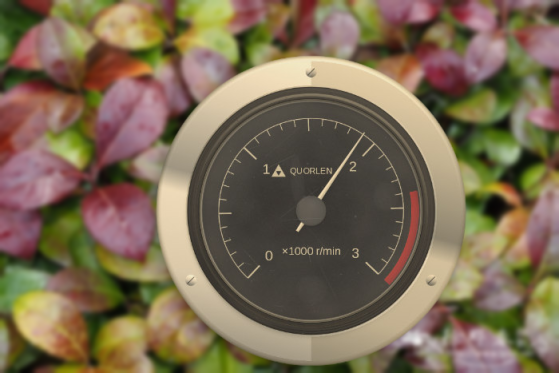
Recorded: 1900 rpm
